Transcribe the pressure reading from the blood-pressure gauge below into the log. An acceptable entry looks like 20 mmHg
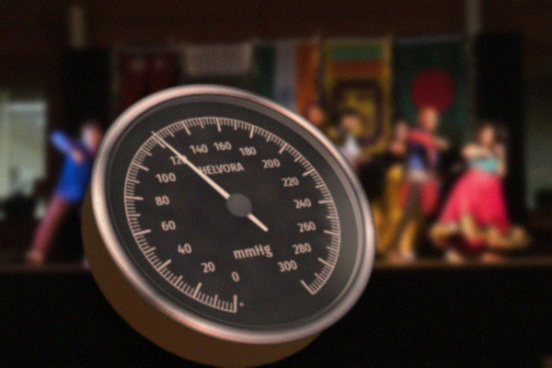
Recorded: 120 mmHg
